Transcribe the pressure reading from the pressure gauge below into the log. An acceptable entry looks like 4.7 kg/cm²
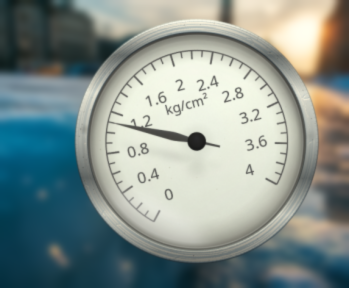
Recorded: 1.1 kg/cm²
